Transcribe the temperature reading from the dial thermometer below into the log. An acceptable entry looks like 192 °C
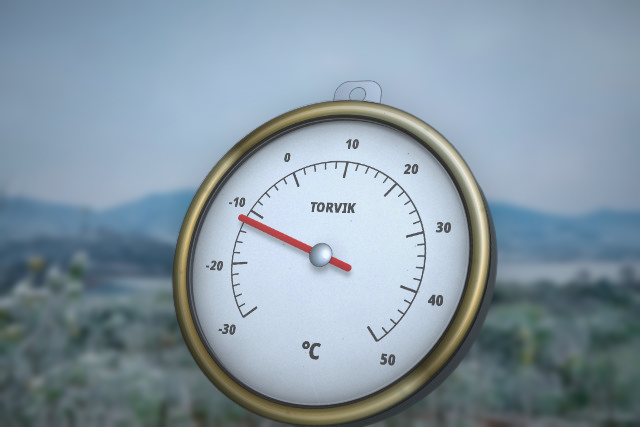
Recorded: -12 °C
